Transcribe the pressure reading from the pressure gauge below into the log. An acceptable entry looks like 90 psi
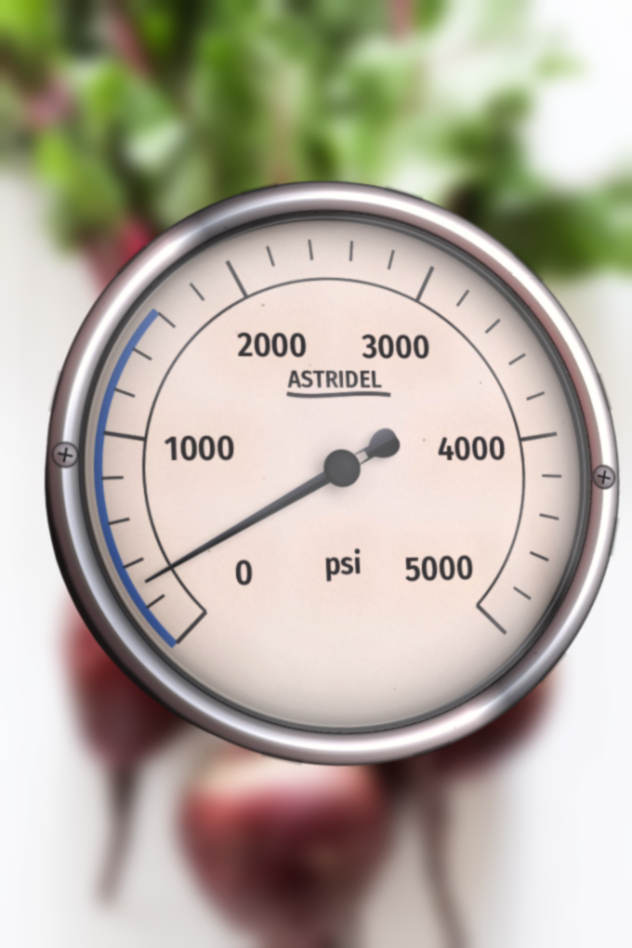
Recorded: 300 psi
